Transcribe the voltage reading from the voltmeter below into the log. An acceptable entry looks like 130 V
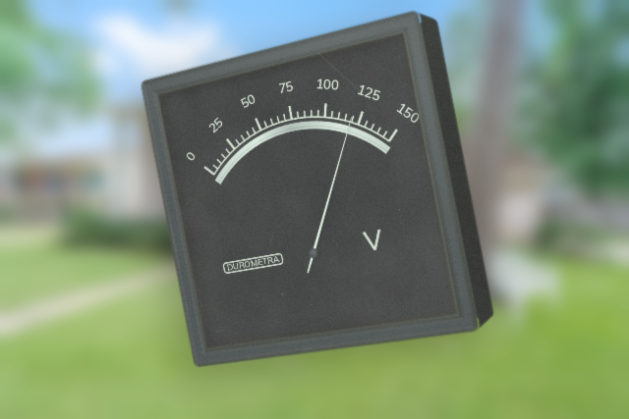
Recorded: 120 V
